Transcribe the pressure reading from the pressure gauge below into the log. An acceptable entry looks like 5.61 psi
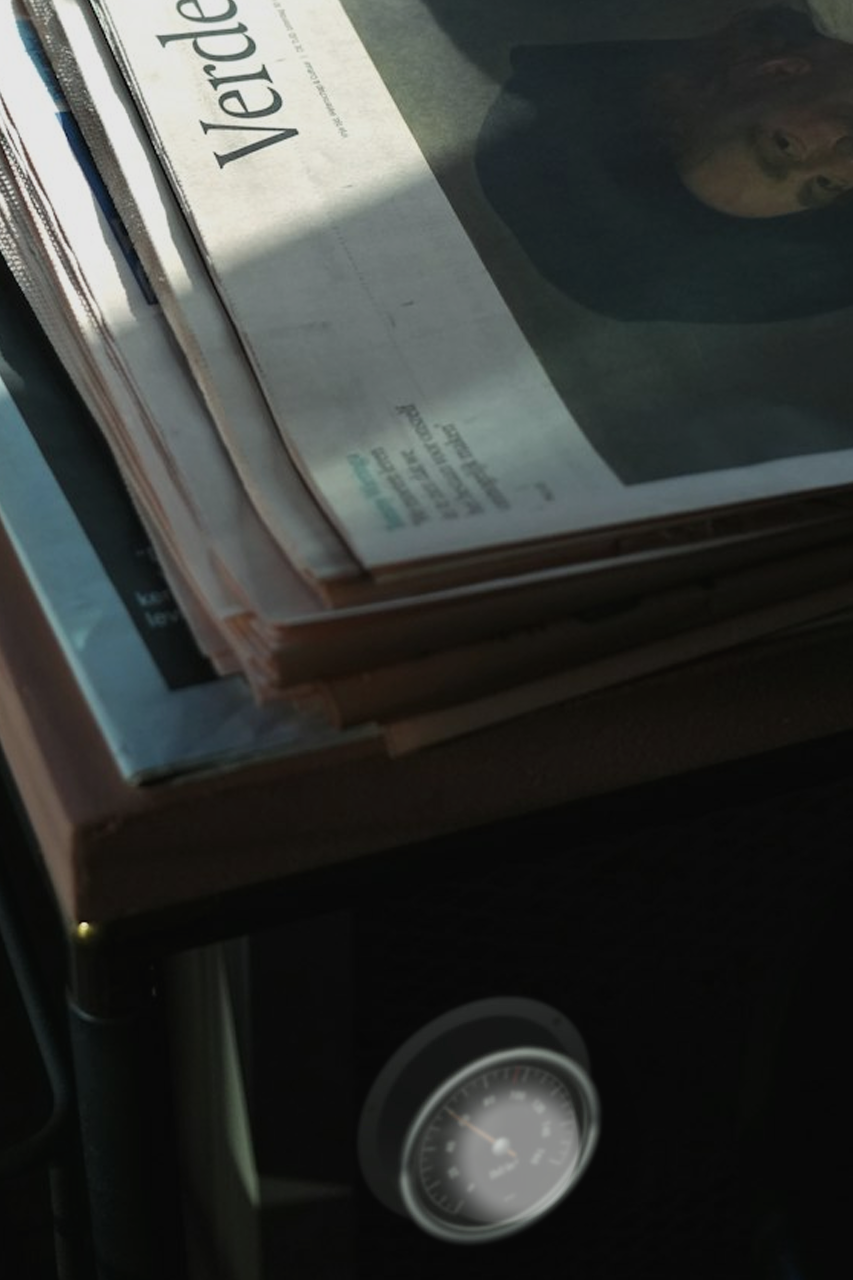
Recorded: 60 psi
